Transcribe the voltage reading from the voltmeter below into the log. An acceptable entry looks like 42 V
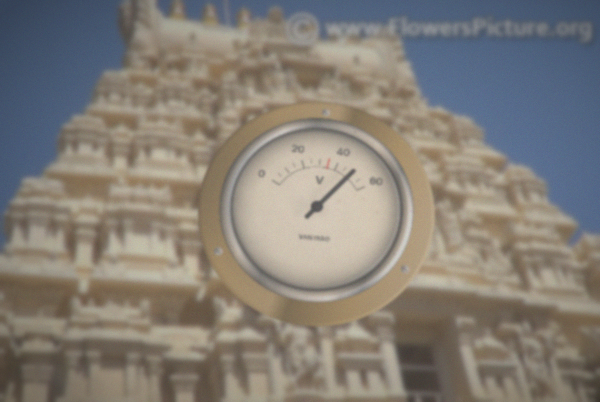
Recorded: 50 V
